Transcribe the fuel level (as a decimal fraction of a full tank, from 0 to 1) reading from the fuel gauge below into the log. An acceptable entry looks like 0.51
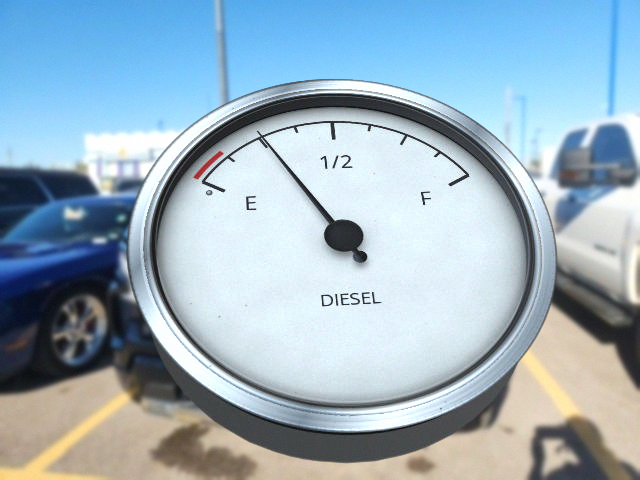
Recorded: 0.25
